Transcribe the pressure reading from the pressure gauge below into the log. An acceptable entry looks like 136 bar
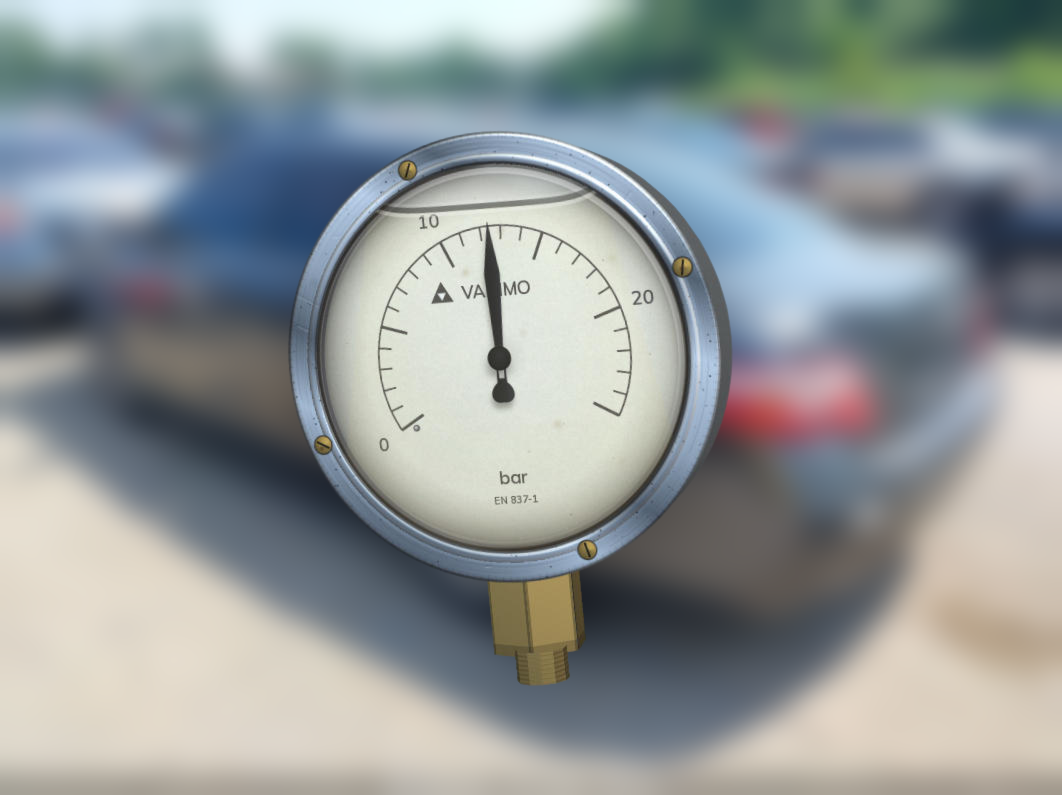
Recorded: 12.5 bar
